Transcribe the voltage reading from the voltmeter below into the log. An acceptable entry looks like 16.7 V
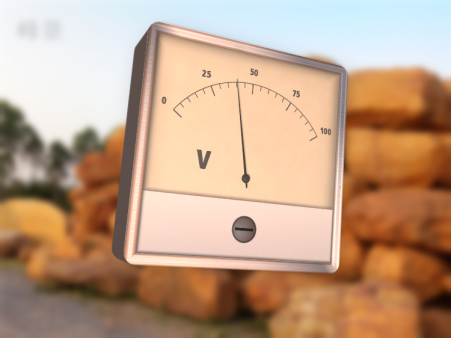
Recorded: 40 V
